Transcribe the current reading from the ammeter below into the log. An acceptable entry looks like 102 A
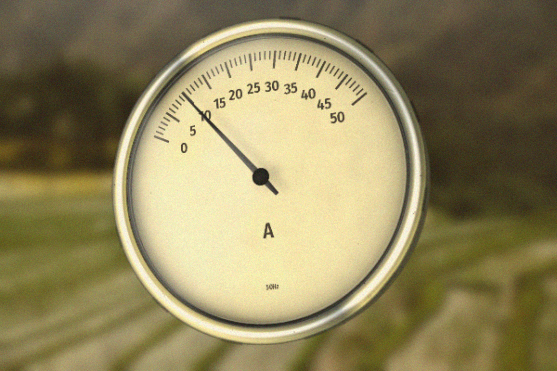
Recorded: 10 A
